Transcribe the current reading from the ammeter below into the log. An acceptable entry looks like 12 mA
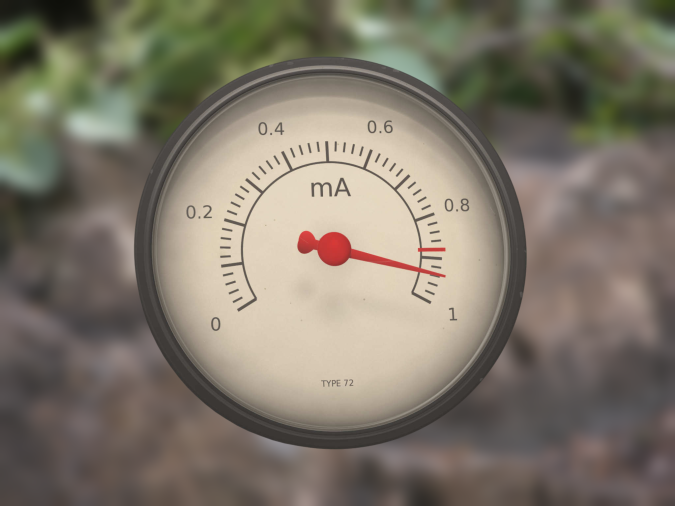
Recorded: 0.94 mA
